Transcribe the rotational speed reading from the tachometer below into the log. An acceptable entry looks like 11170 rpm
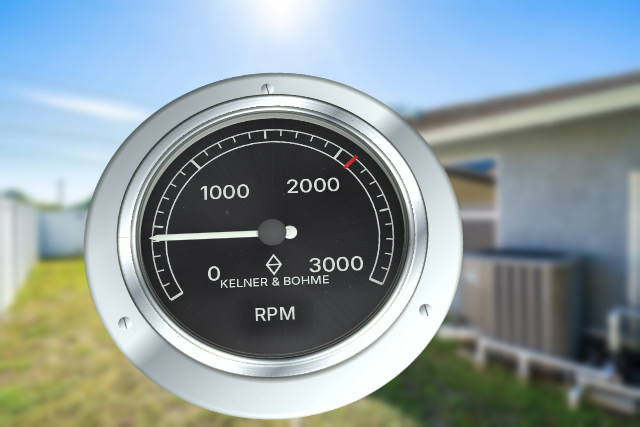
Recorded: 400 rpm
